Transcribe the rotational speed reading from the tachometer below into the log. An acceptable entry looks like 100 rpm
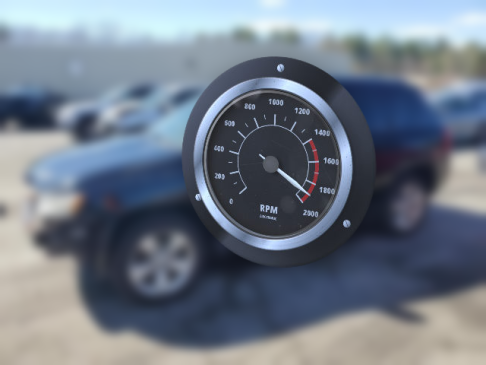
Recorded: 1900 rpm
